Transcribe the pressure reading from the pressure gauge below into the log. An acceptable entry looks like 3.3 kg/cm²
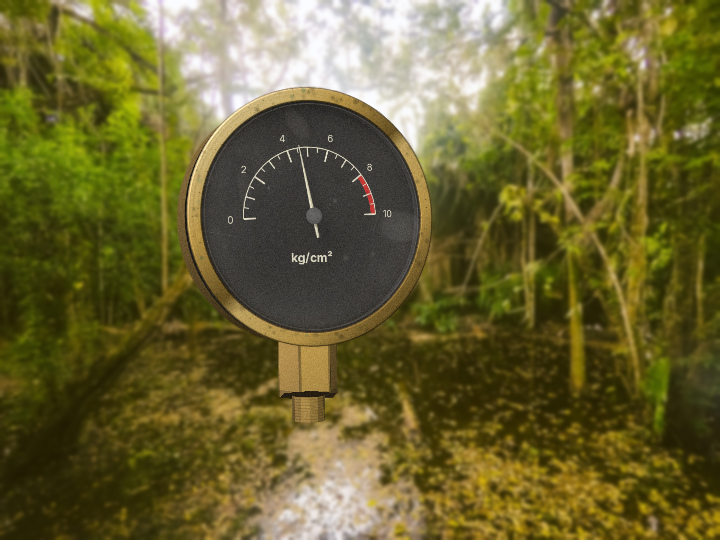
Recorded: 4.5 kg/cm²
